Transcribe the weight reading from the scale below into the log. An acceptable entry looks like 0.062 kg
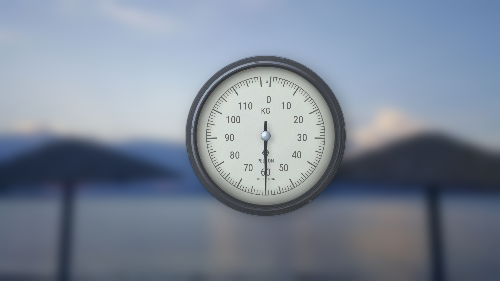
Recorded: 60 kg
